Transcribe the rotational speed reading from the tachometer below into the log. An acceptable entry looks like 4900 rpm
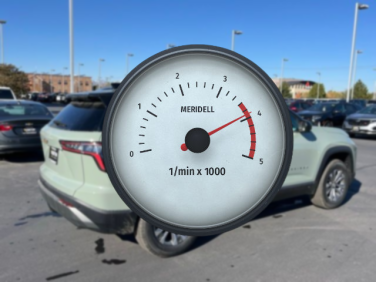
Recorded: 3900 rpm
